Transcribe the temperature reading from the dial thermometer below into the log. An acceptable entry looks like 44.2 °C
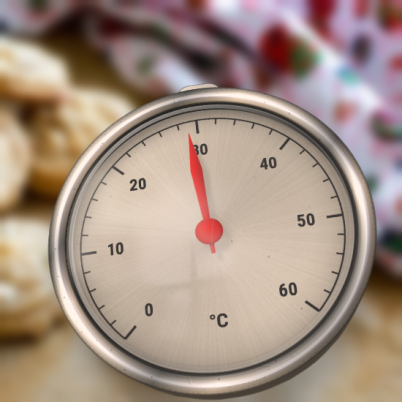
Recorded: 29 °C
